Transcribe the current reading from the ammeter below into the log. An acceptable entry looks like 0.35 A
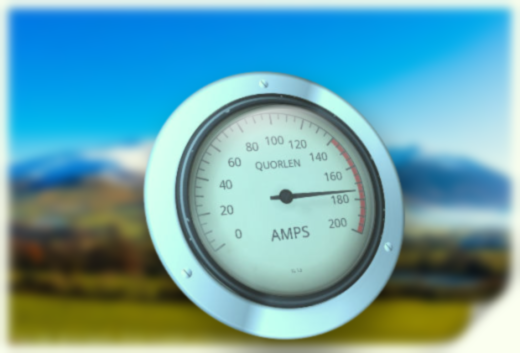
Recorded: 175 A
